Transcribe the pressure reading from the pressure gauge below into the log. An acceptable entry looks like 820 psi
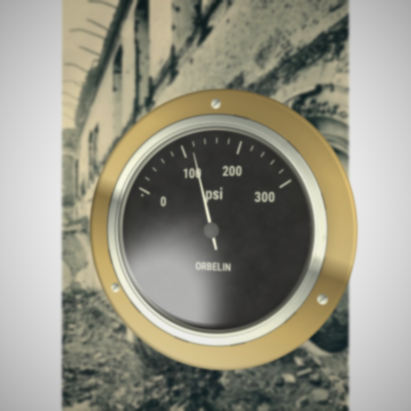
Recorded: 120 psi
